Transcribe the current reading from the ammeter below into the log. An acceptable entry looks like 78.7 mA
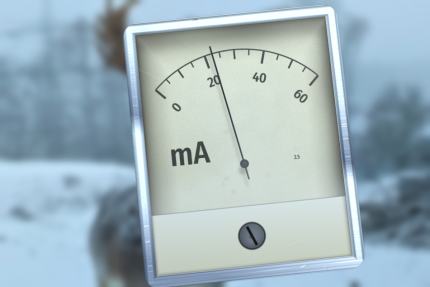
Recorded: 22.5 mA
